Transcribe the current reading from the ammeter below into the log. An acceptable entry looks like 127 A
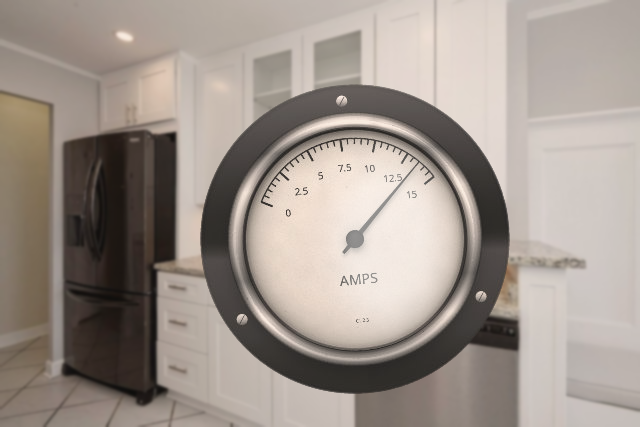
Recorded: 13.5 A
